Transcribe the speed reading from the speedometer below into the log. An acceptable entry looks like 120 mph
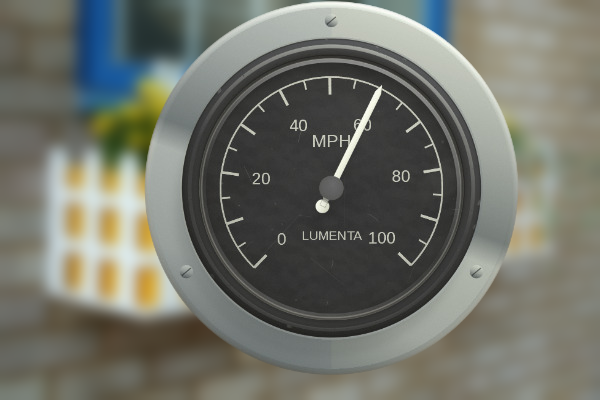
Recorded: 60 mph
